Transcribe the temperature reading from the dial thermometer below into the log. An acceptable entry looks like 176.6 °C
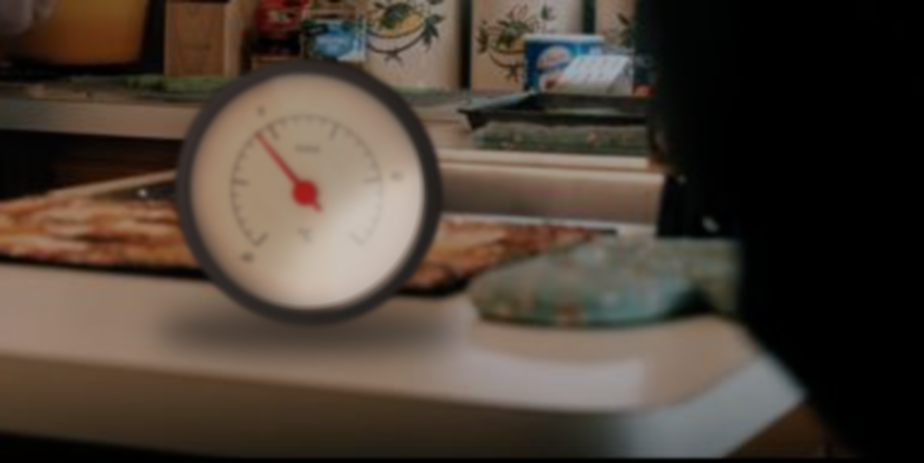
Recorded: -4 °C
